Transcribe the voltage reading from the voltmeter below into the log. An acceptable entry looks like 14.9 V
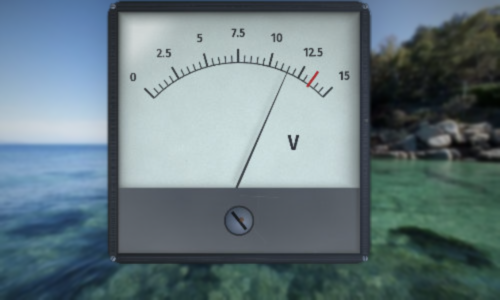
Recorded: 11.5 V
